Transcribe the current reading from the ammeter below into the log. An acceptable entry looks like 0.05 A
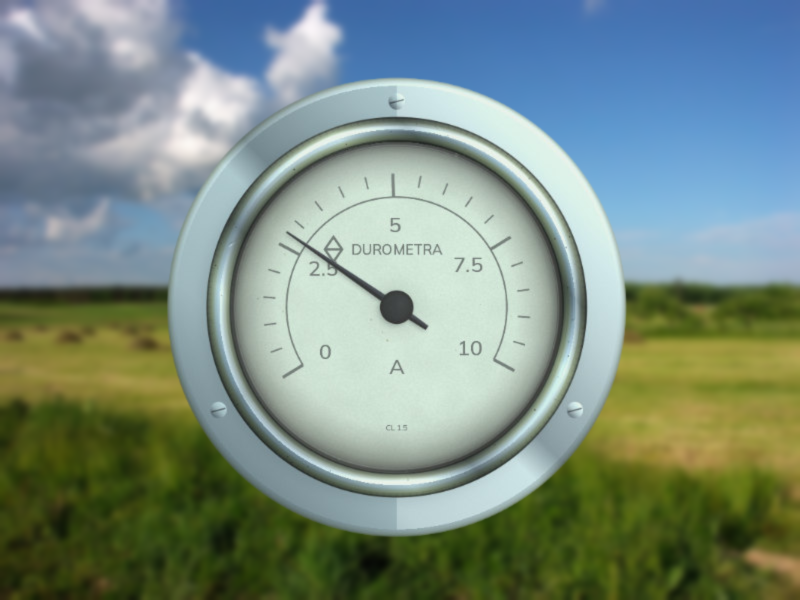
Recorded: 2.75 A
